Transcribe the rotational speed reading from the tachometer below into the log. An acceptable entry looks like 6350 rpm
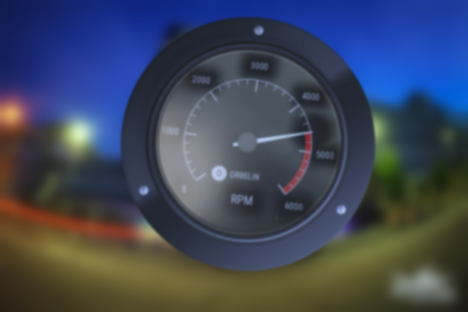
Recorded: 4600 rpm
